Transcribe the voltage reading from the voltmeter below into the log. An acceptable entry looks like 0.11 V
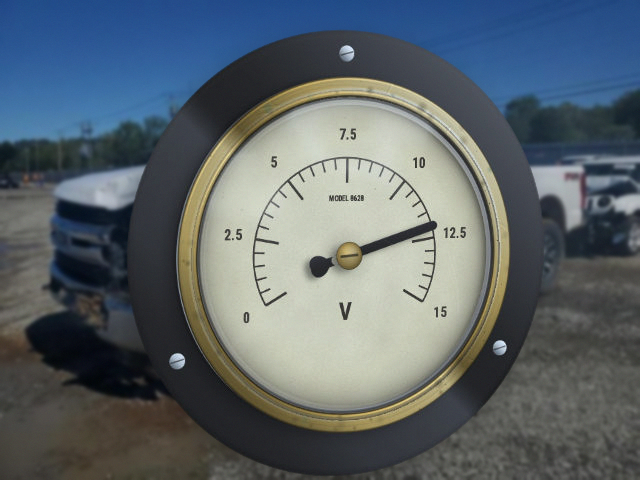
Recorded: 12 V
